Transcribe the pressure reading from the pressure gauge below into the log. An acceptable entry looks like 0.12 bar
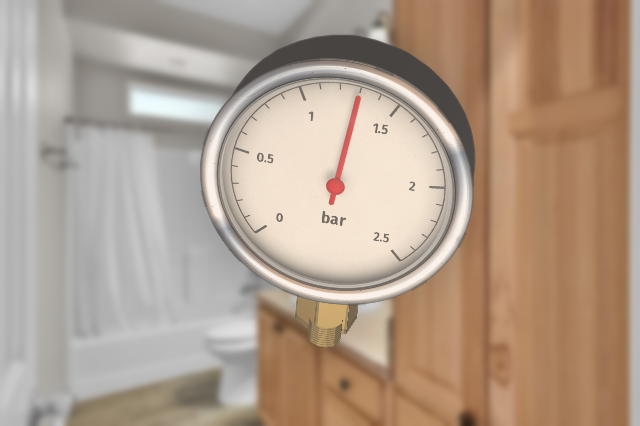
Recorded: 1.3 bar
